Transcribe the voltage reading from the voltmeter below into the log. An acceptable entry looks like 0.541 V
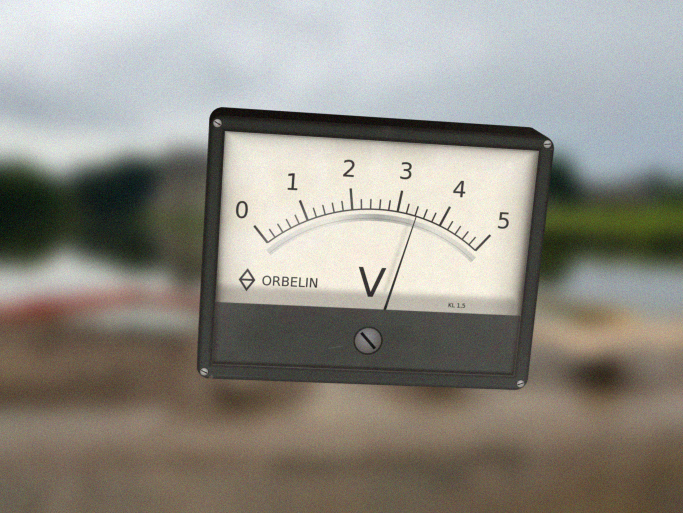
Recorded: 3.4 V
